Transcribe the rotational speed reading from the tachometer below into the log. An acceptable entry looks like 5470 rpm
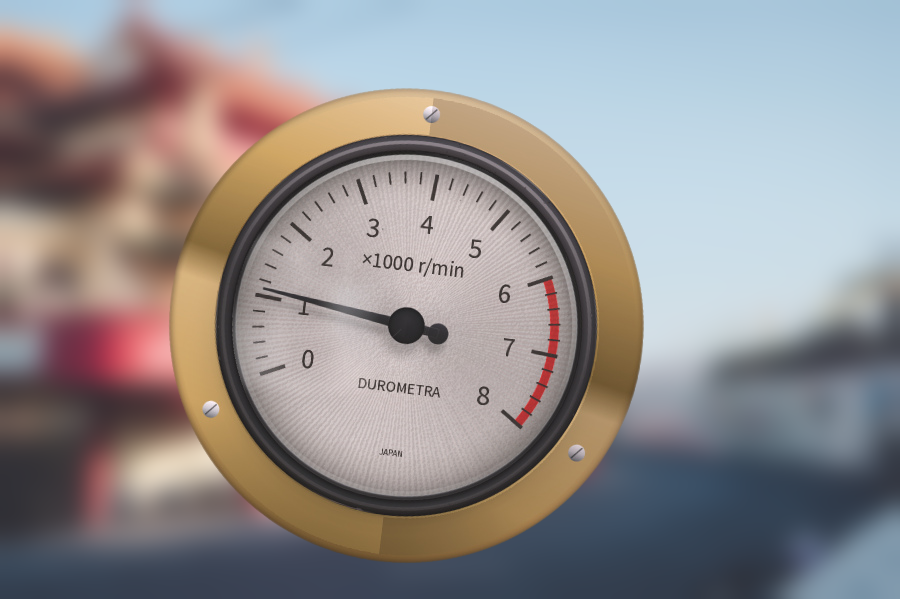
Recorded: 1100 rpm
